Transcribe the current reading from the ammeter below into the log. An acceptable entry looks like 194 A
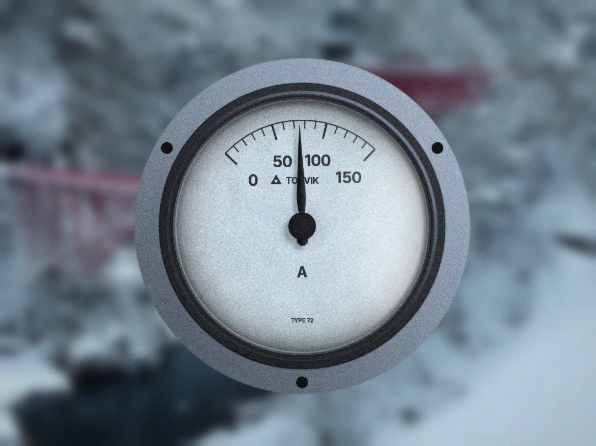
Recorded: 75 A
